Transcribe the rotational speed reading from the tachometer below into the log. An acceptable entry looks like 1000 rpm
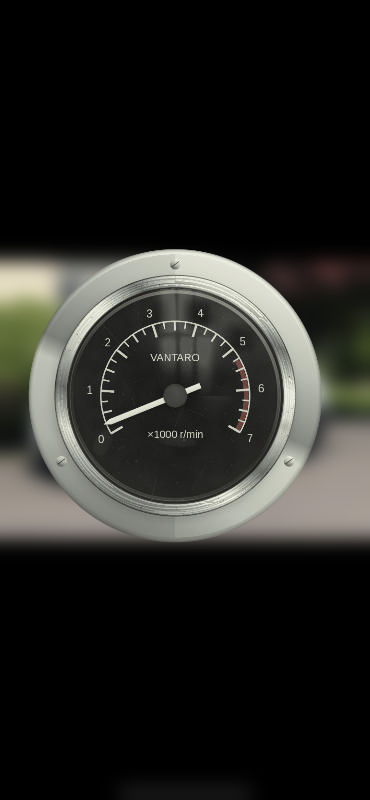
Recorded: 250 rpm
